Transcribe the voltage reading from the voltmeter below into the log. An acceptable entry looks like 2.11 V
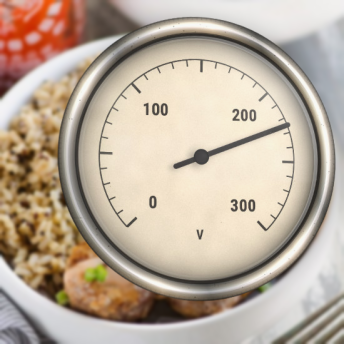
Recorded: 225 V
